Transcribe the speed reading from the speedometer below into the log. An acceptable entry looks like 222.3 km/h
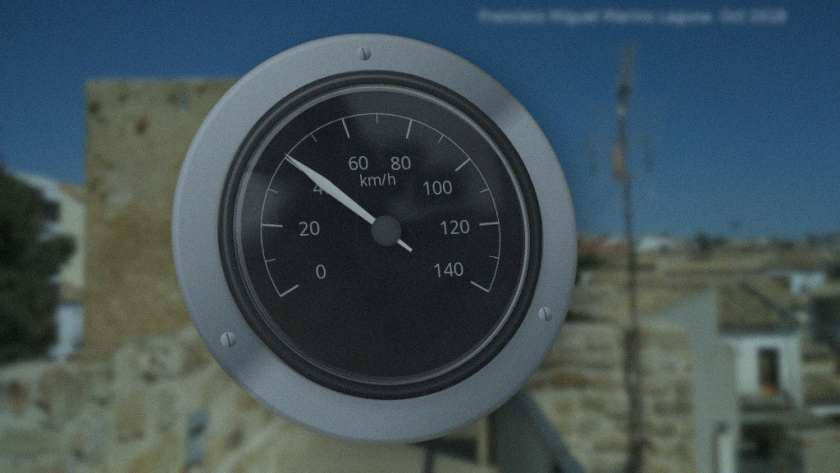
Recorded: 40 km/h
